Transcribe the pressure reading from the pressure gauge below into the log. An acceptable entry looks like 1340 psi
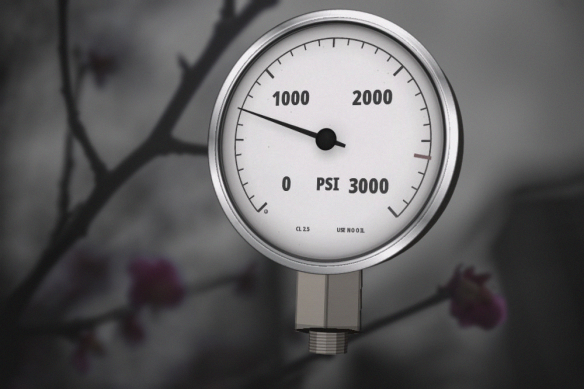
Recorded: 700 psi
